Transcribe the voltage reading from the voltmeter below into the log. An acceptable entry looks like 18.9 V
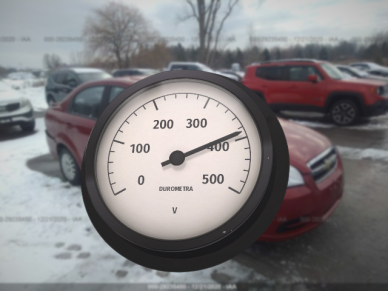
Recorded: 390 V
